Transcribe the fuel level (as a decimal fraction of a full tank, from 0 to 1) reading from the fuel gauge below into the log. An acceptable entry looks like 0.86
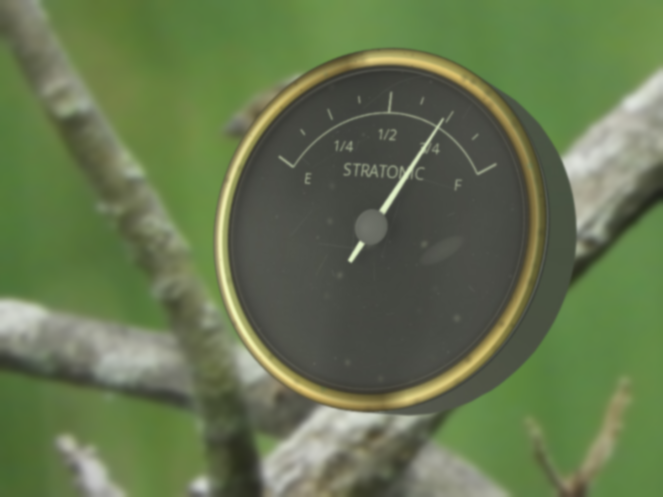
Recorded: 0.75
